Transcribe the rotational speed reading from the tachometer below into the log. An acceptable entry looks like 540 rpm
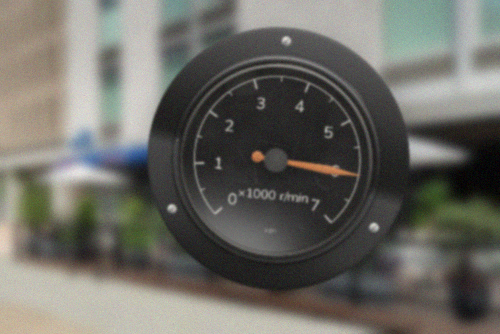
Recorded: 6000 rpm
